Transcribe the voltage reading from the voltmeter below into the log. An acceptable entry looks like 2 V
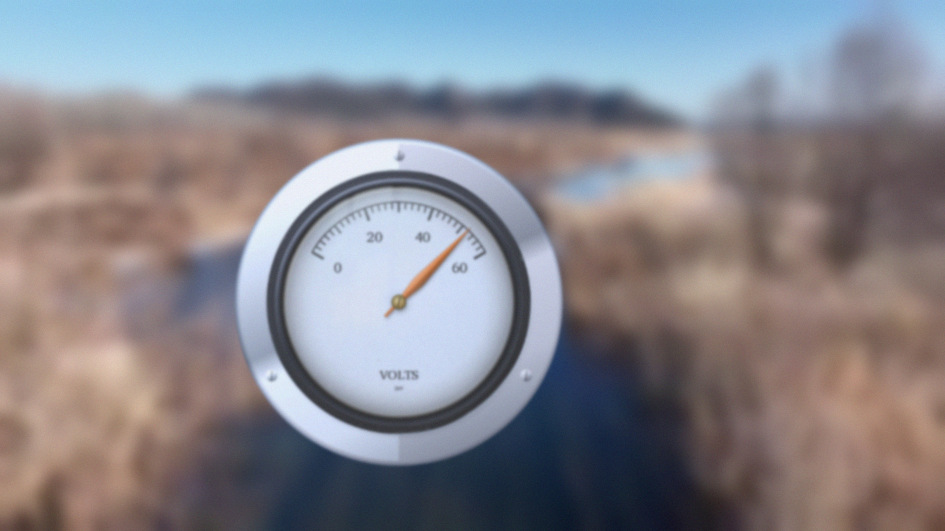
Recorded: 52 V
